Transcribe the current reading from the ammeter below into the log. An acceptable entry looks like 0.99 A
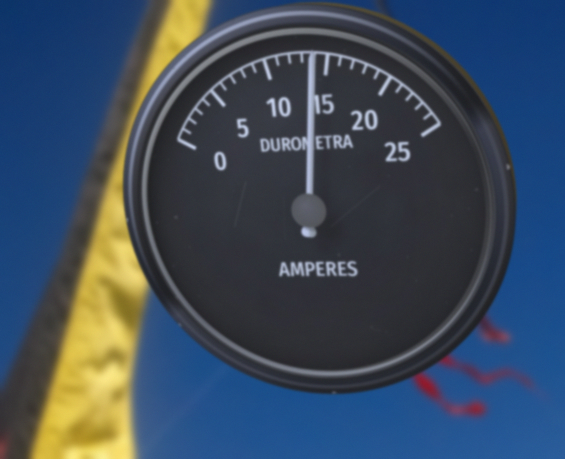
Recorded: 14 A
